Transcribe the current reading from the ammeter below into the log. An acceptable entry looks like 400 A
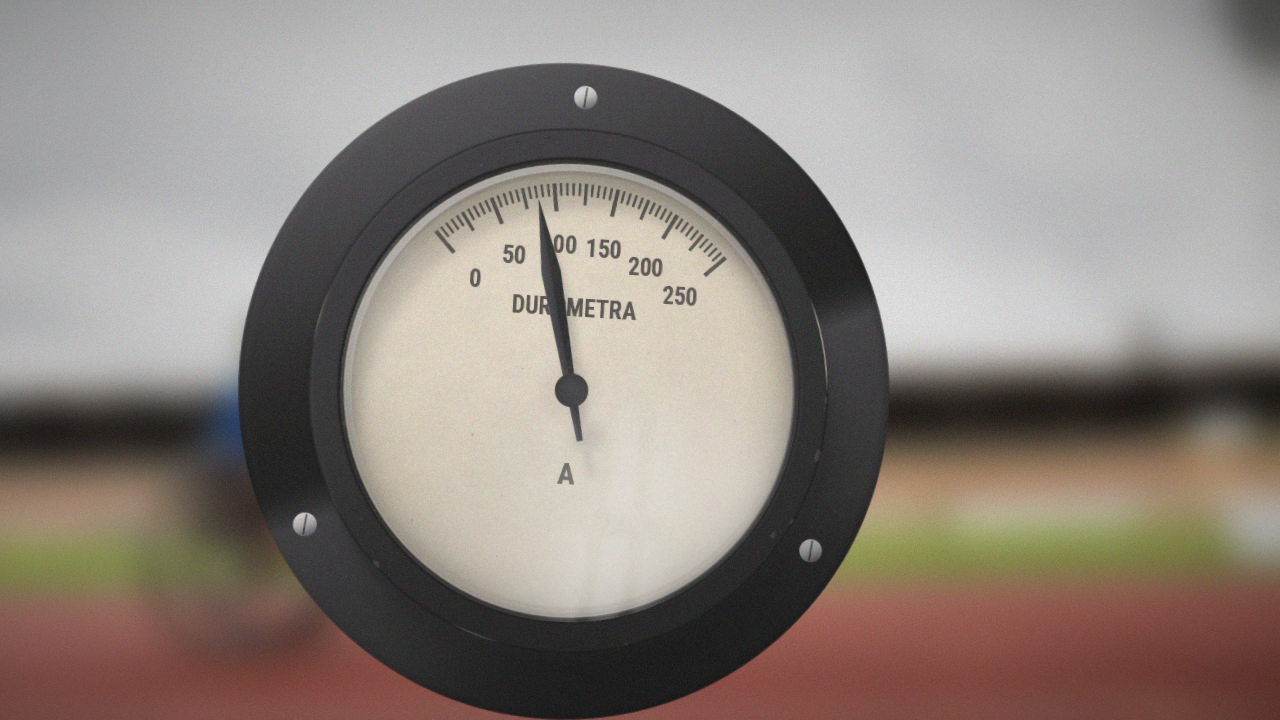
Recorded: 85 A
